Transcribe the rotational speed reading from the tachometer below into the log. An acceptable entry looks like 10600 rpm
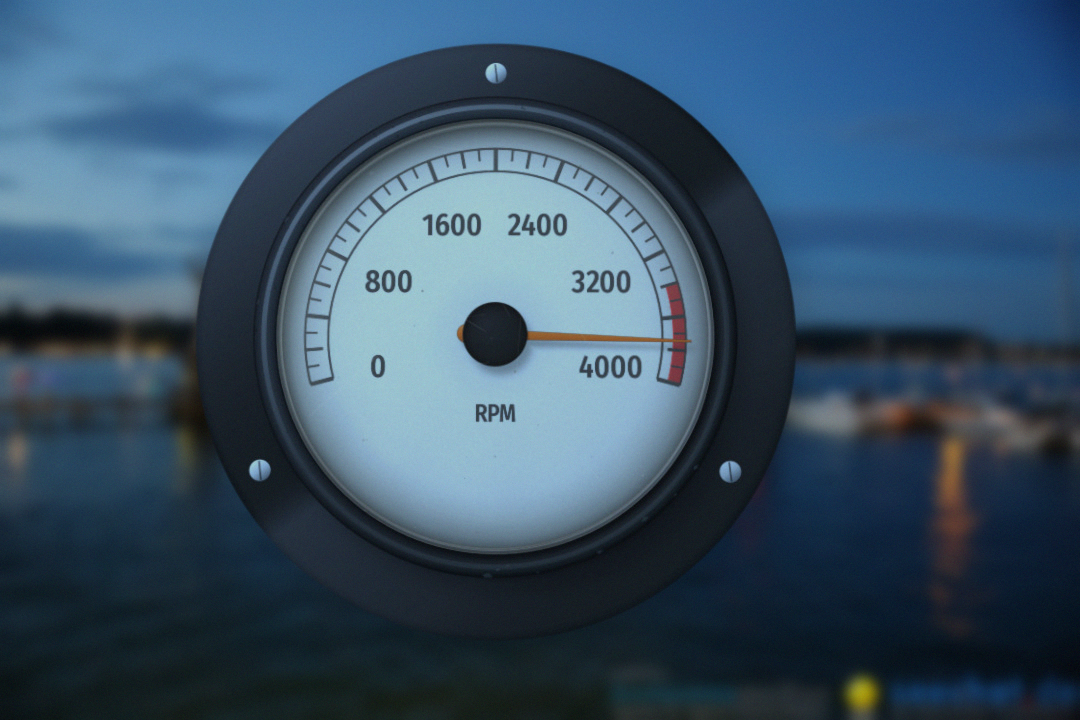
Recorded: 3750 rpm
